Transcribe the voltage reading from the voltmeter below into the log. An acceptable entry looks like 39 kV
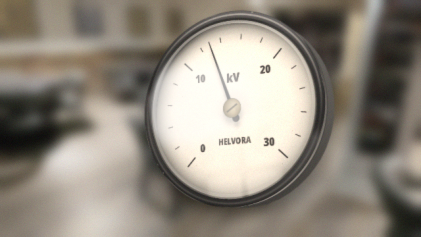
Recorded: 13 kV
